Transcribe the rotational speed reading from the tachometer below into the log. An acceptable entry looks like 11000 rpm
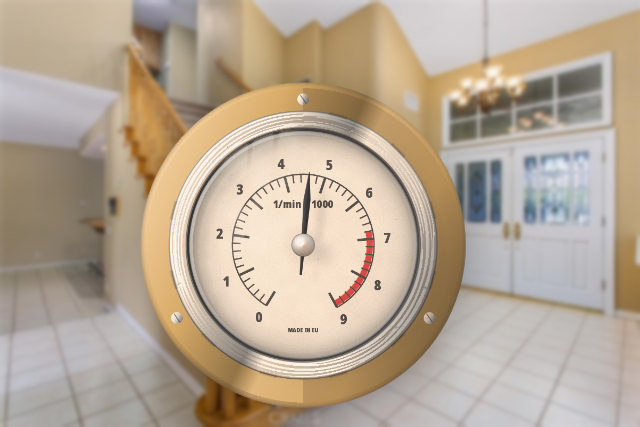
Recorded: 4600 rpm
